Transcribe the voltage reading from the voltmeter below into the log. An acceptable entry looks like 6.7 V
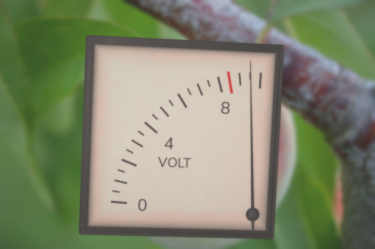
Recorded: 9.5 V
